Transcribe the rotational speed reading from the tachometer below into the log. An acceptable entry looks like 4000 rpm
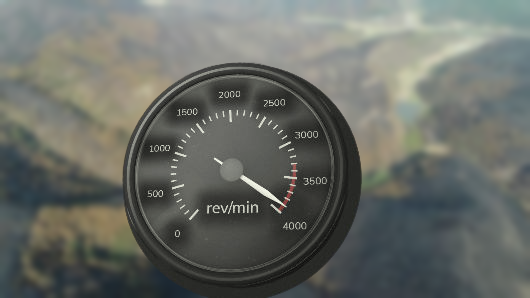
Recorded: 3900 rpm
